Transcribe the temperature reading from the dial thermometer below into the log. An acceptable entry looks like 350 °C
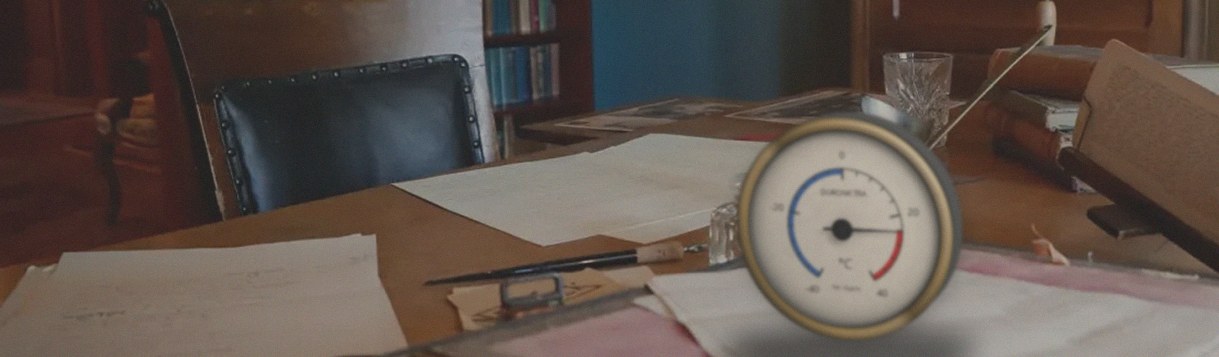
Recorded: 24 °C
